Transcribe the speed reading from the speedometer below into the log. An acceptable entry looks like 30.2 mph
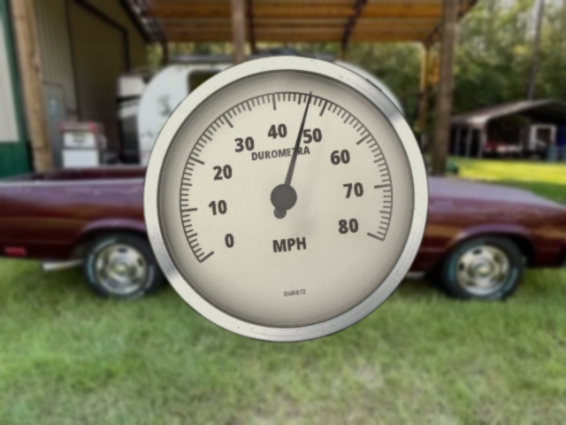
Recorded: 47 mph
